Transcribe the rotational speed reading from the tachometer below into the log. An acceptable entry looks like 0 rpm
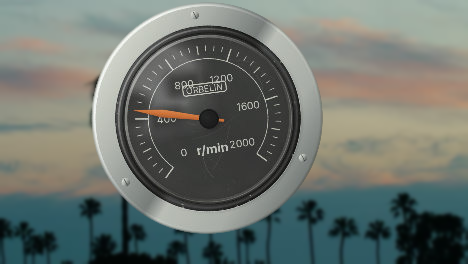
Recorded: 450 rpm
